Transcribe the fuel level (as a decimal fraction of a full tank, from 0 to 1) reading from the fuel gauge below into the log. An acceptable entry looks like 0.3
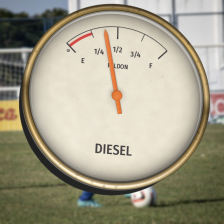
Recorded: 0.375
